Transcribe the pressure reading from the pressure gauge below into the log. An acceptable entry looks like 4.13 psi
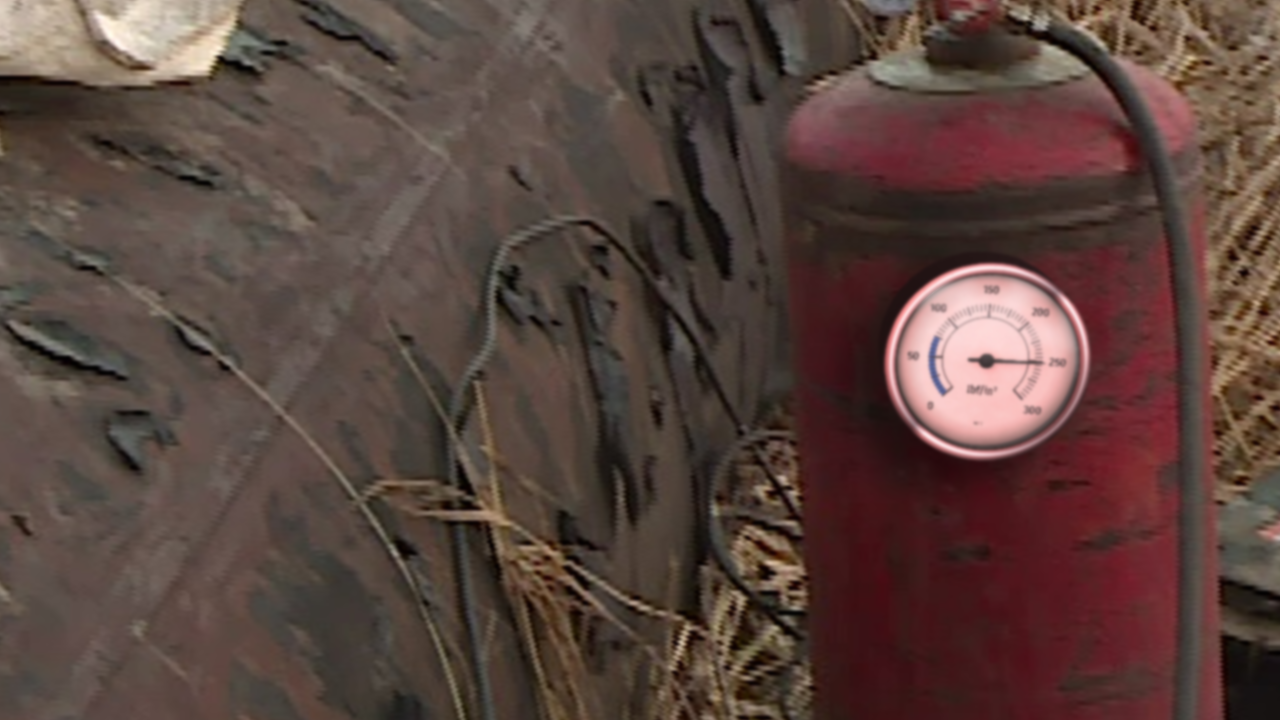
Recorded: 250 psi
